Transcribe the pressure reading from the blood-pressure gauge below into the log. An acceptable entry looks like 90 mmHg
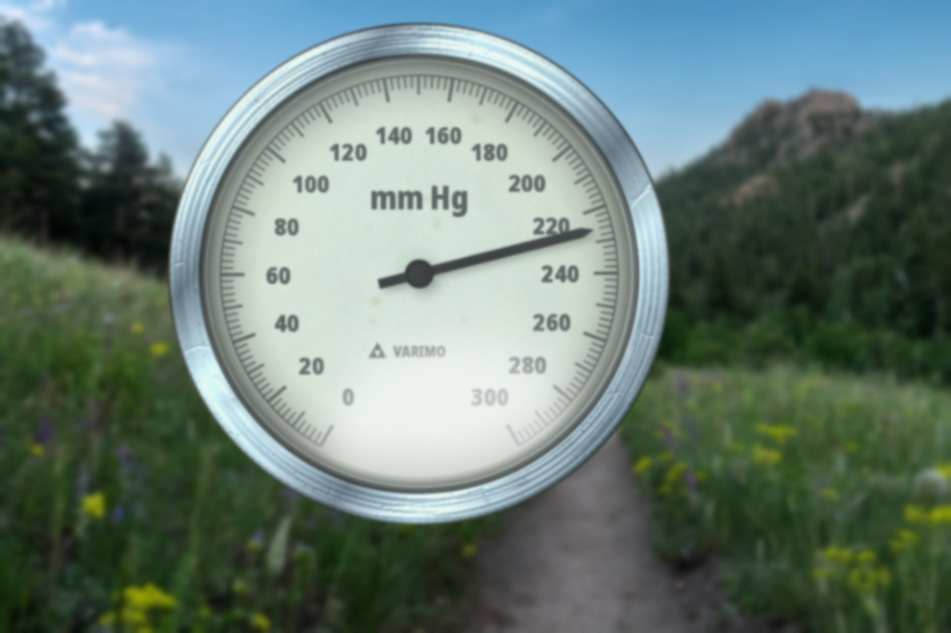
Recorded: 226 mmHg
